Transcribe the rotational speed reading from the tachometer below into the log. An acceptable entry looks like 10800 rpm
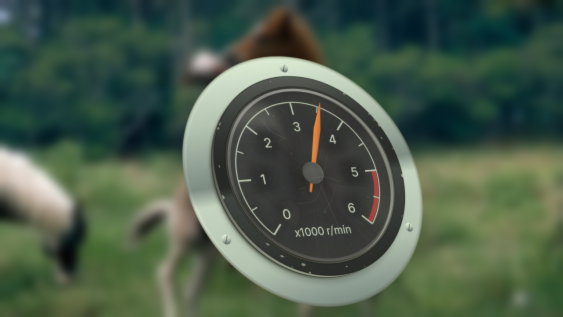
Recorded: 3500 rpm
